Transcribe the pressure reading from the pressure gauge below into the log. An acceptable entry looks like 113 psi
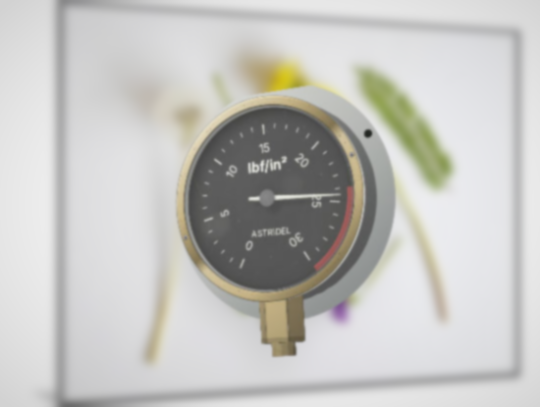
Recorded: 24.5 psi
